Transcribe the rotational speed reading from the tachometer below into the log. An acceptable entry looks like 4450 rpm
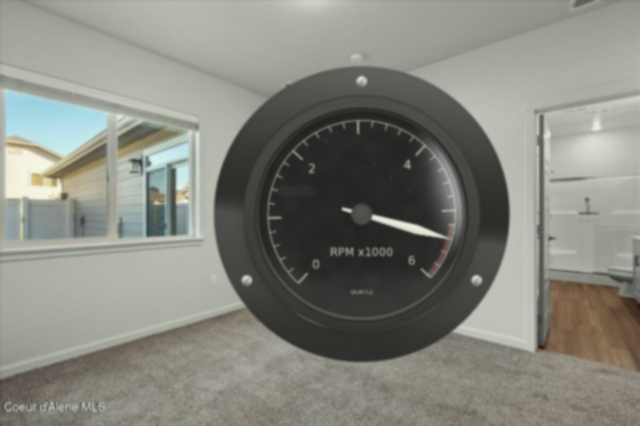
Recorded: 5400 rpm
